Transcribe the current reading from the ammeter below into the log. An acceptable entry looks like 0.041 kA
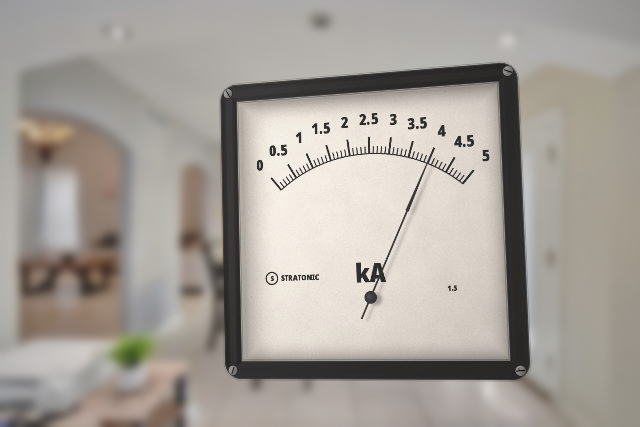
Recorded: 4 kA
